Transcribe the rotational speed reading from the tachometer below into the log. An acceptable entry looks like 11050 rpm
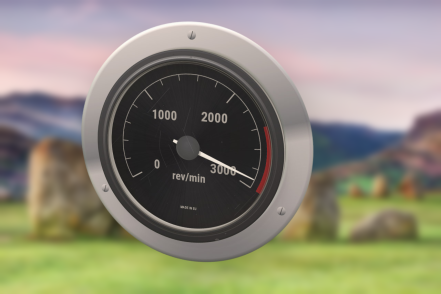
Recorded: 2900 rpm
